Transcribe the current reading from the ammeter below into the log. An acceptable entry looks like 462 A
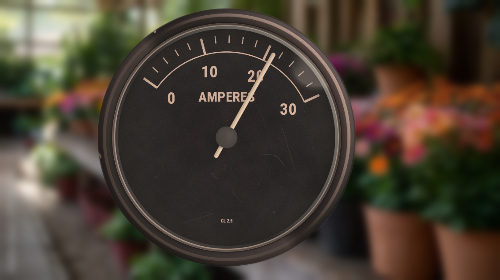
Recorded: 21 A
